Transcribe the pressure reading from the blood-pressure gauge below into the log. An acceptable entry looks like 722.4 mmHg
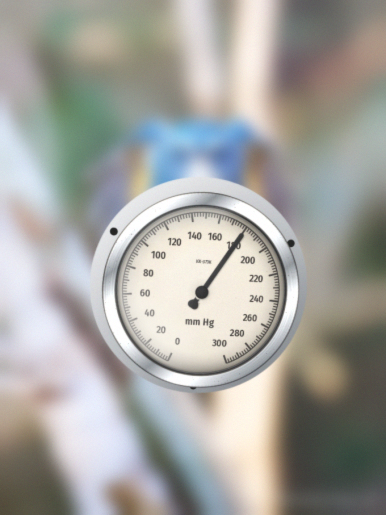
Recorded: 180 mmHg
